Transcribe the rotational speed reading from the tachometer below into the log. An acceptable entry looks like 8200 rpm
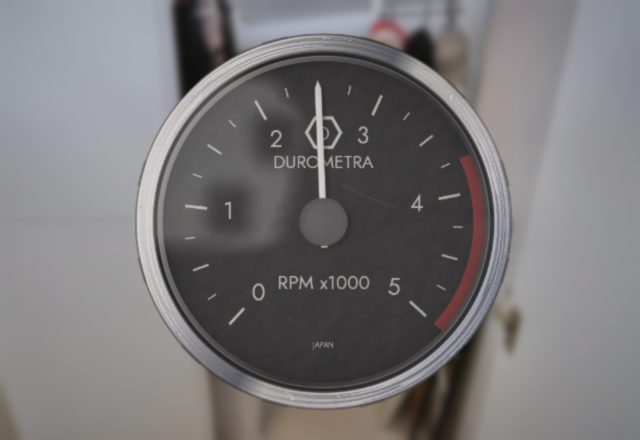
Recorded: 2500 rpm
